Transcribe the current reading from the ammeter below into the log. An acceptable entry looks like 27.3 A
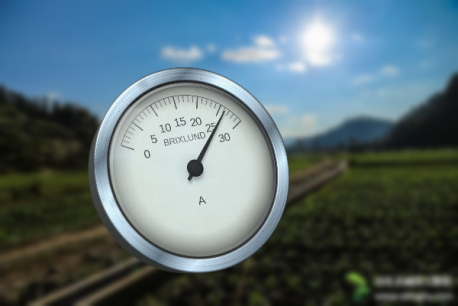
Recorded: 26 A
